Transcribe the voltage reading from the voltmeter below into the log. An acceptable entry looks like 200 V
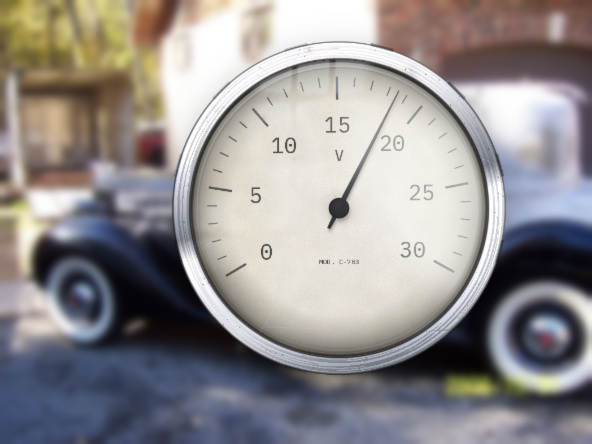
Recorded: 18.5 V
